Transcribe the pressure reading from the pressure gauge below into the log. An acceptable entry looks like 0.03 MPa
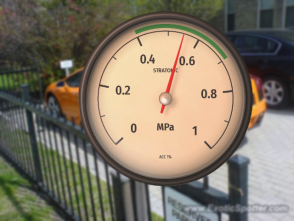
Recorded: 0.55 MPa
